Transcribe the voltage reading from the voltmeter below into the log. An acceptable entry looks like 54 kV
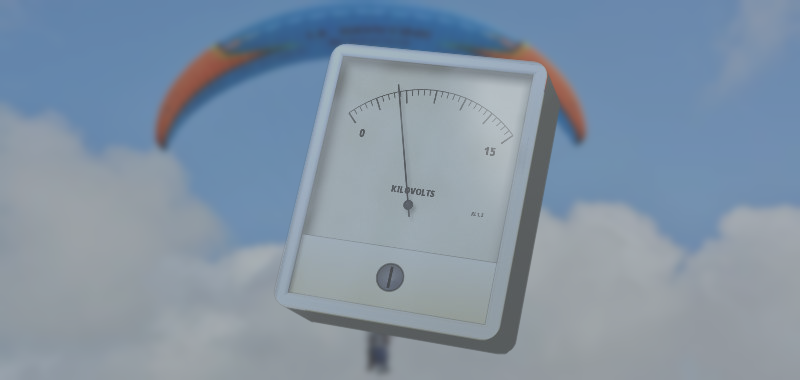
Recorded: 4.5 kV
